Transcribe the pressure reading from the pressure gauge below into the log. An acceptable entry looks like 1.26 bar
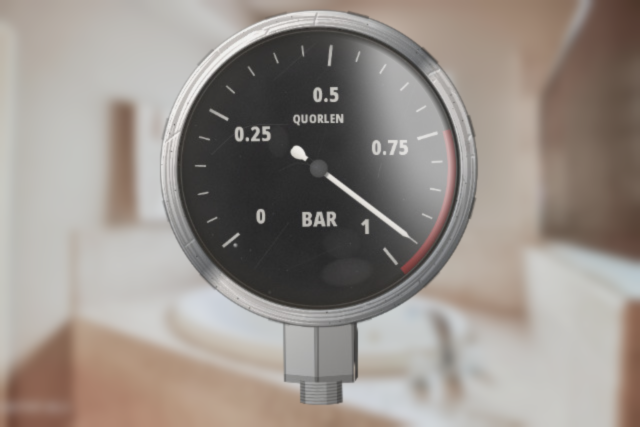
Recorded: 0.95 bar
